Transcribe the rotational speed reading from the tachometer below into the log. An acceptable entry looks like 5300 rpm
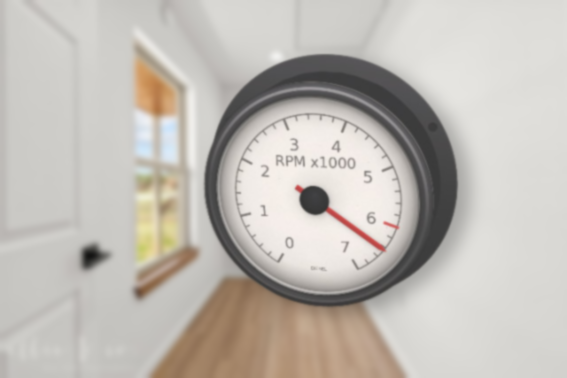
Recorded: 6400 rpm
